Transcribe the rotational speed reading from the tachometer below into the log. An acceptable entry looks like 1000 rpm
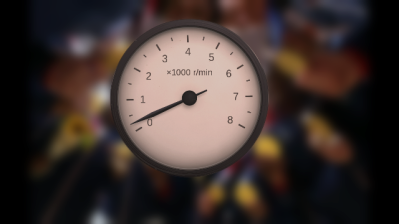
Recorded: 250 rpm
